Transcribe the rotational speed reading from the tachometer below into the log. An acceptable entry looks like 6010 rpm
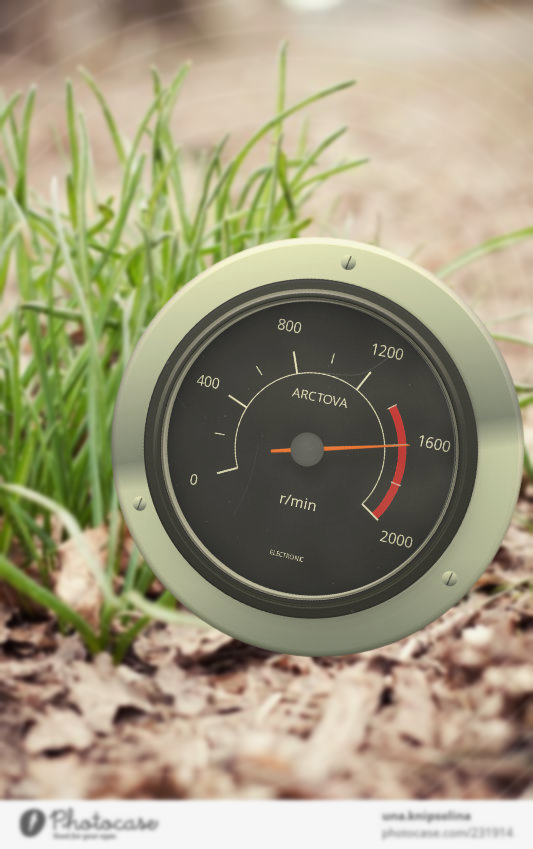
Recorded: 1600 rpm
